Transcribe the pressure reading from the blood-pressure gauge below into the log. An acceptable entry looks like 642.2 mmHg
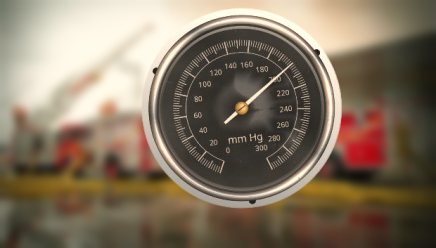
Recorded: 200 mmHg
